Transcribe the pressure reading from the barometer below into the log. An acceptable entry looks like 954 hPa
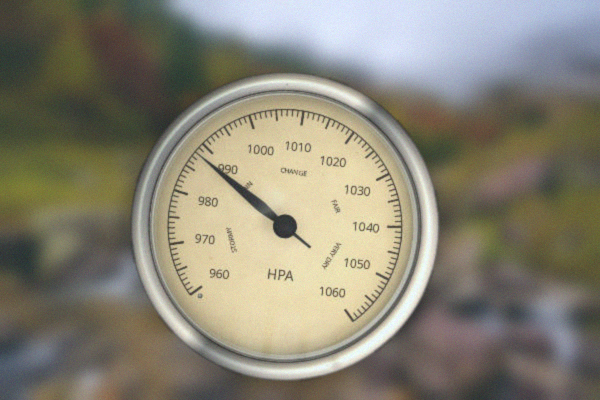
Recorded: 988 hPa
